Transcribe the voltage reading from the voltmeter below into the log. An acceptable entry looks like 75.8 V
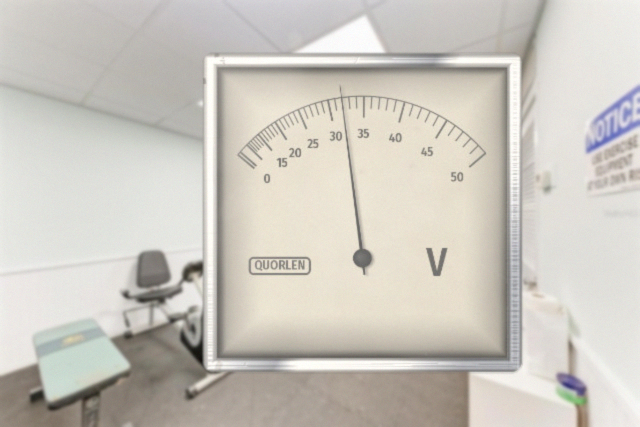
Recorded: 32 V
